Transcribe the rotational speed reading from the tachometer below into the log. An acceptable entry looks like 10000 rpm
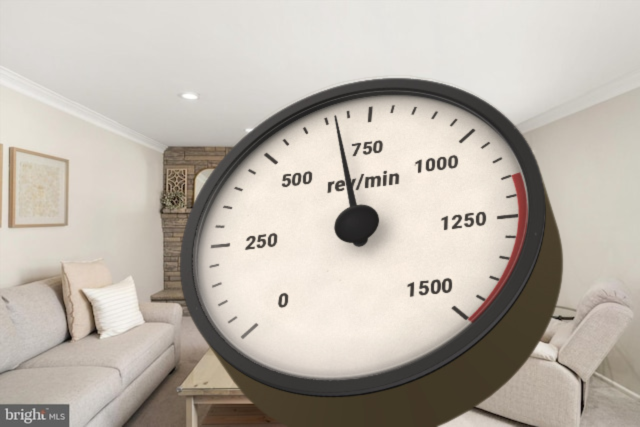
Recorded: 675 rpm
